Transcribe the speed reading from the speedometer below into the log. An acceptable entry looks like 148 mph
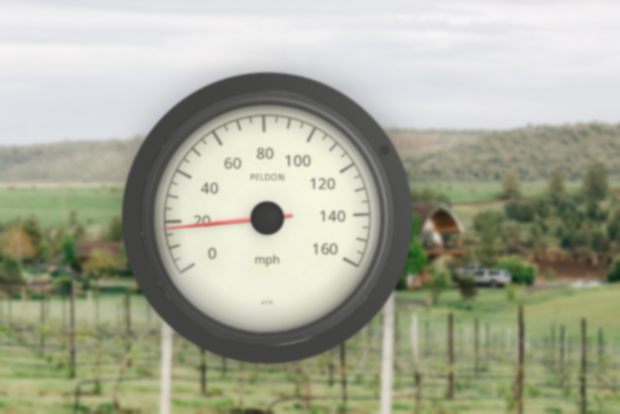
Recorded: 17.5 mph
